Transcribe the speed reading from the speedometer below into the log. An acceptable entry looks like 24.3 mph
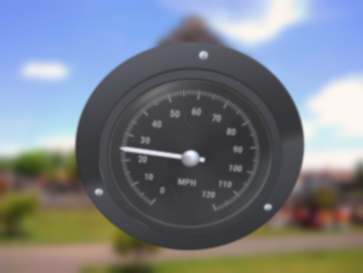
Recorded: 25 mph
